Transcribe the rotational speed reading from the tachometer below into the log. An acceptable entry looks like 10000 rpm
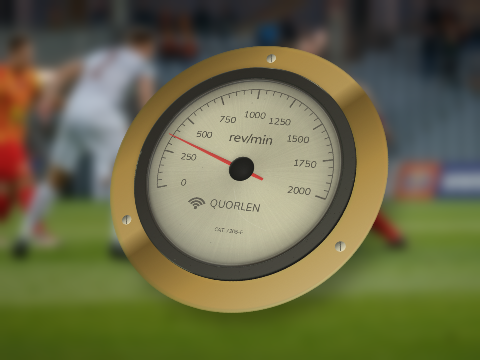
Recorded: 350 rpm
